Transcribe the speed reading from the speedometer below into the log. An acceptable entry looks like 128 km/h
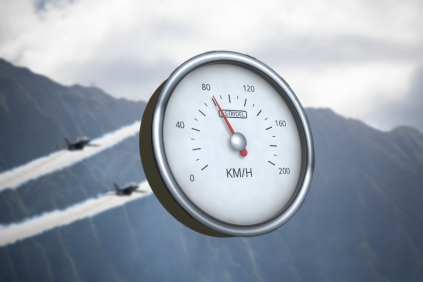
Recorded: 80 km/h
